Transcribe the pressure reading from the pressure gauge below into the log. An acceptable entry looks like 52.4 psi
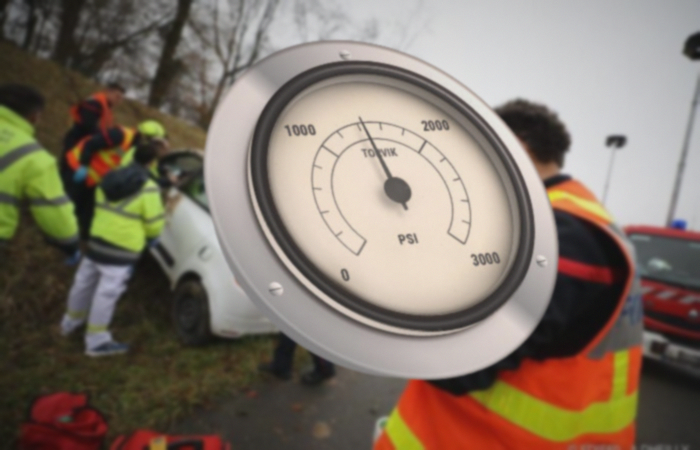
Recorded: 1400 psi
